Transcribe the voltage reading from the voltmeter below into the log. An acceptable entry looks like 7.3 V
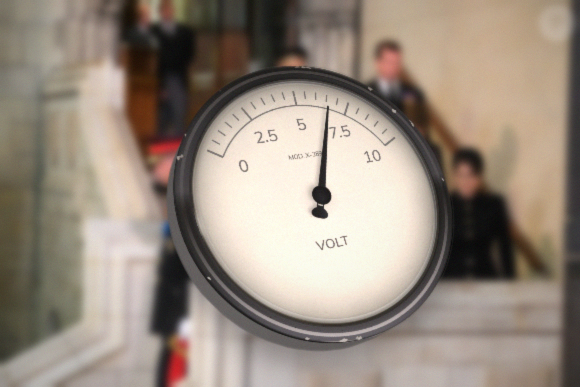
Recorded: 6.5 V
